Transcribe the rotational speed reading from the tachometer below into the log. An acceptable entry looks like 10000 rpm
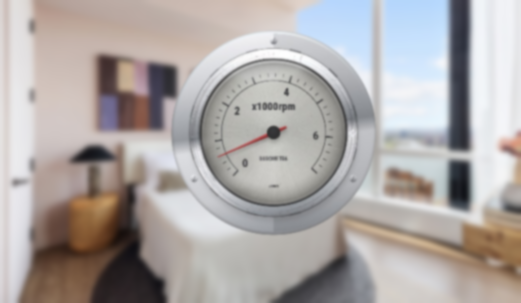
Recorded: 600 rpm
